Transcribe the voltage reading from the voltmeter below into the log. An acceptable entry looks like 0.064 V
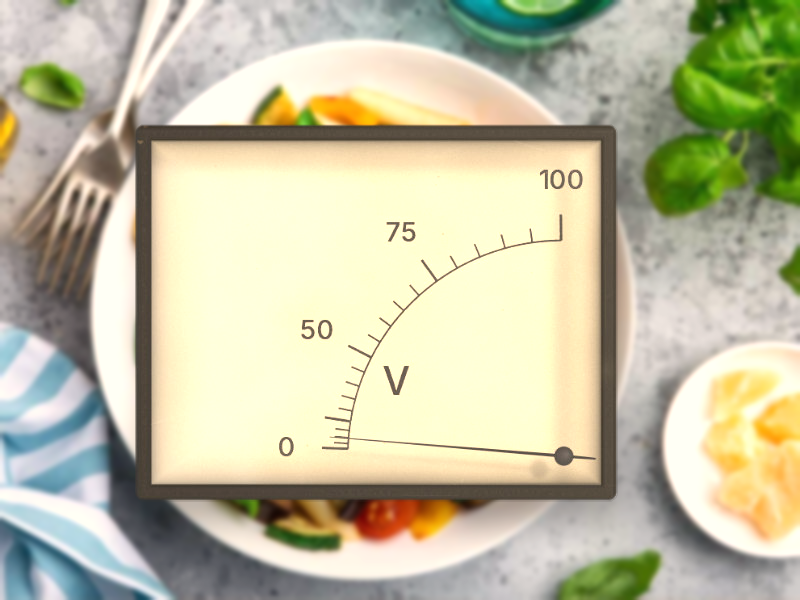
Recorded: 15 V
